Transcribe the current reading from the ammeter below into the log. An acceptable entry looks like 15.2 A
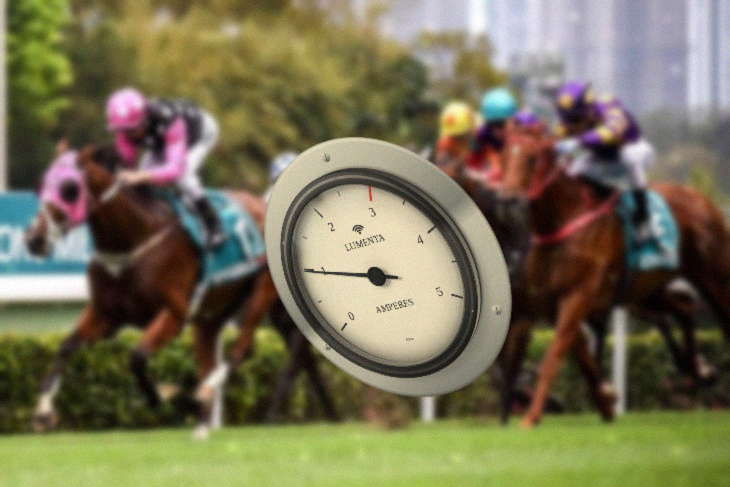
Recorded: 1 A
